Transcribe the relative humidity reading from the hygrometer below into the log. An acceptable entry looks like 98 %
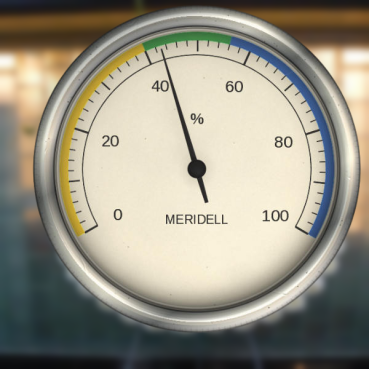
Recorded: 43 %
